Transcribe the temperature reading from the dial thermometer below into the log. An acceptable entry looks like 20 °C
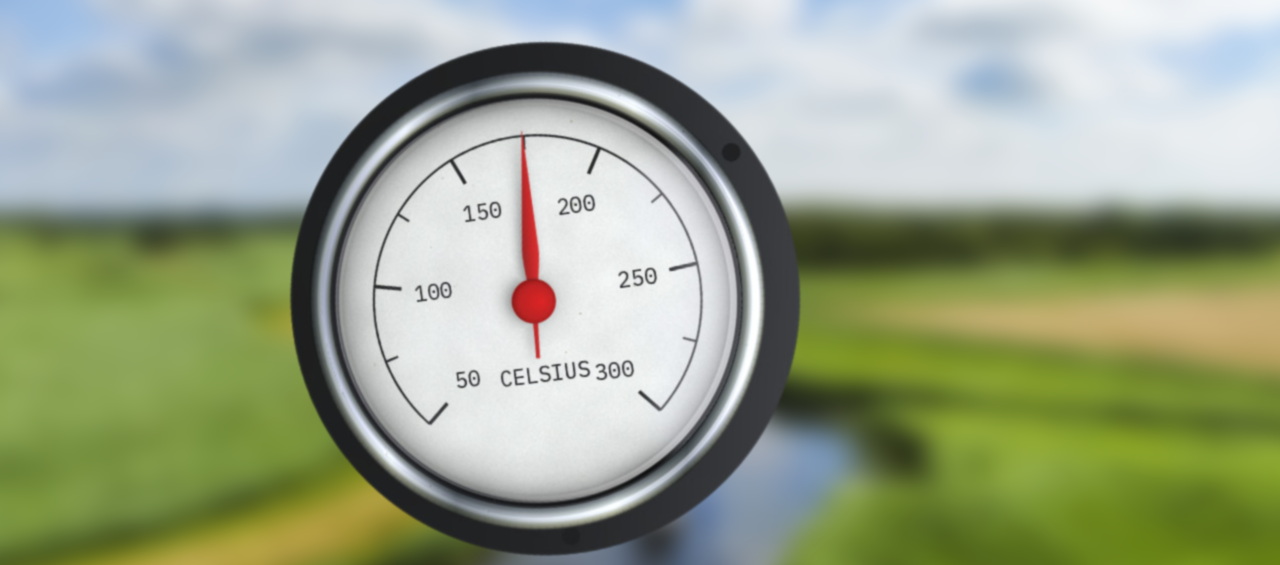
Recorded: 175 °C
